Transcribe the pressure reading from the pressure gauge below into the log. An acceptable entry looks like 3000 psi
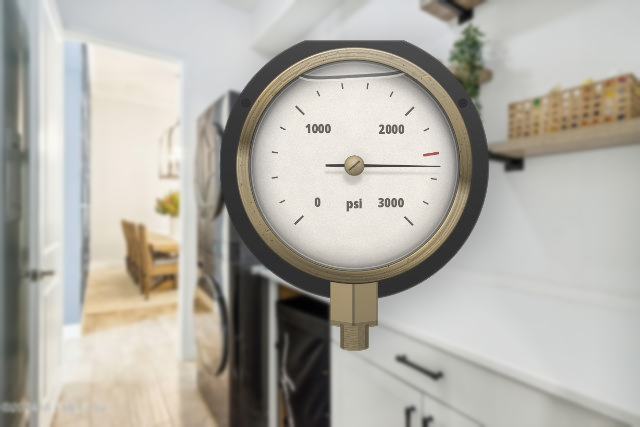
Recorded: 2500 psi
